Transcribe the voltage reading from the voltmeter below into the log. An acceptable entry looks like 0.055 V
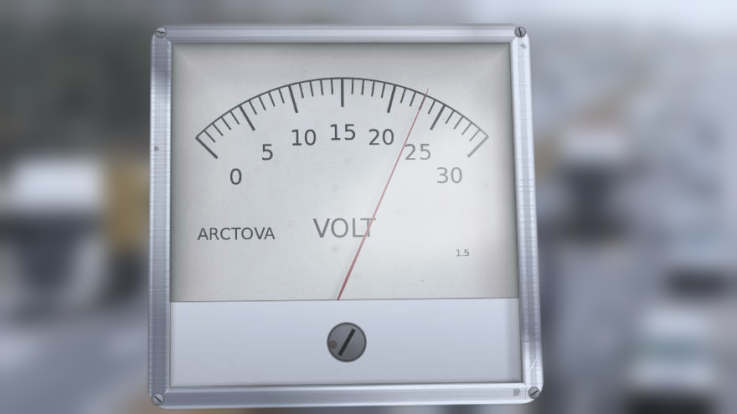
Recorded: 23 V
